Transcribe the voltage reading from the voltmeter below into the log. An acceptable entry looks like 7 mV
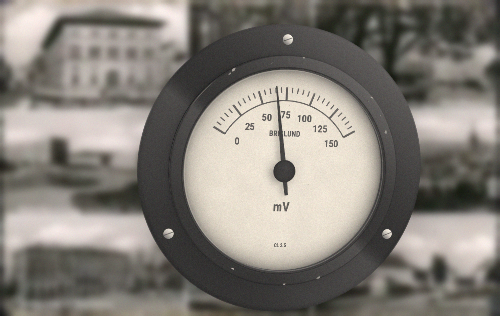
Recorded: 65 mV
